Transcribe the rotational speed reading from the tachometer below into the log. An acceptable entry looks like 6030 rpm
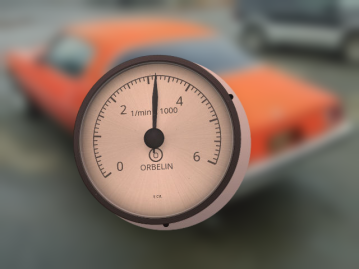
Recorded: 3200 rpm
